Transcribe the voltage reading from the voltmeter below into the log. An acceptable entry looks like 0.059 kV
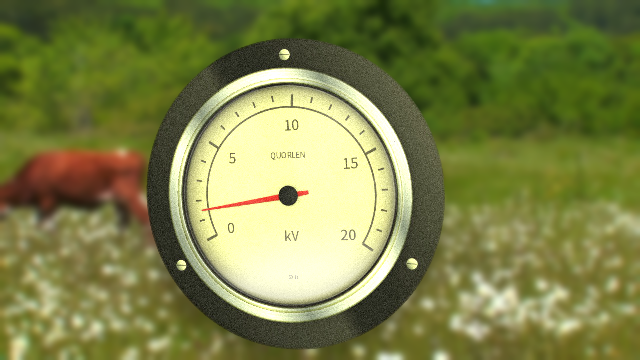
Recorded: 1.5 kV
